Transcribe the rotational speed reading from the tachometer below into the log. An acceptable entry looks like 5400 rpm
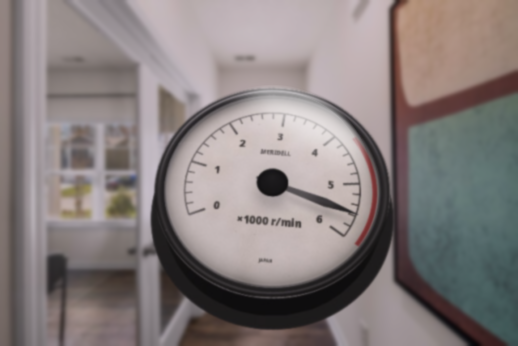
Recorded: 5600 rpm
